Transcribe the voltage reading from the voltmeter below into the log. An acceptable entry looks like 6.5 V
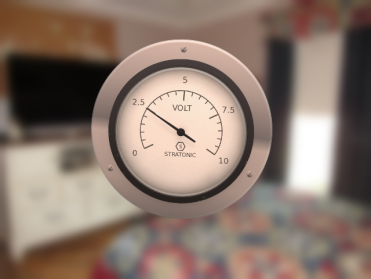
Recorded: 2.5 V
